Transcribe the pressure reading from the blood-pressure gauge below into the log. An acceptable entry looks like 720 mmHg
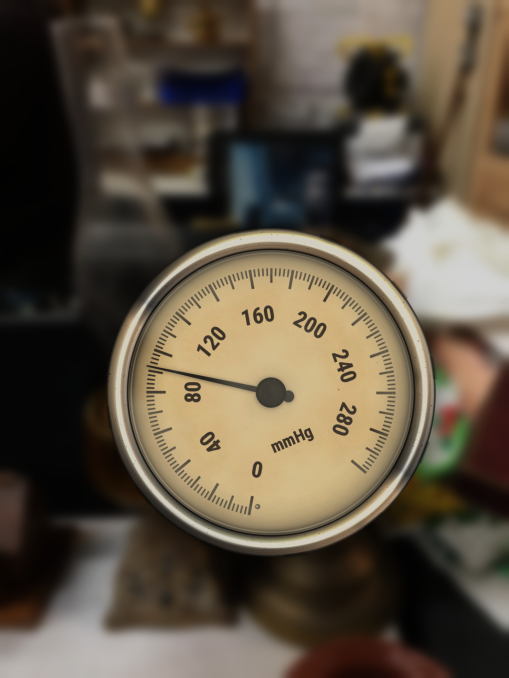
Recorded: 92 mmHg
